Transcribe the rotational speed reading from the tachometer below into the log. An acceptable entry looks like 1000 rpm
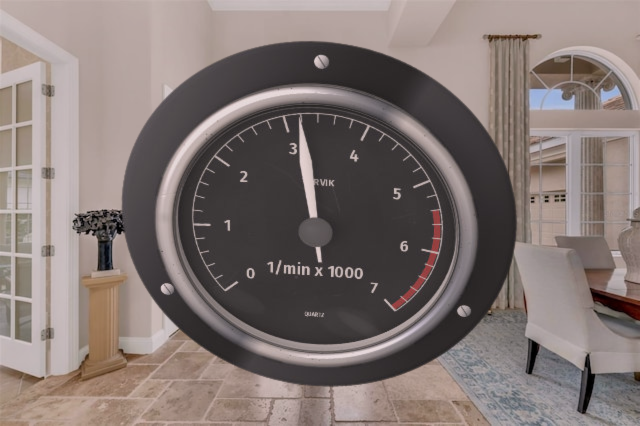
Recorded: 3200 rpm
